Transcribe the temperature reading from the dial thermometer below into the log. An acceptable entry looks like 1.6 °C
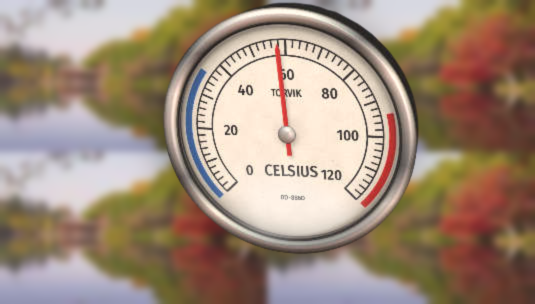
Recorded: 58 °C
